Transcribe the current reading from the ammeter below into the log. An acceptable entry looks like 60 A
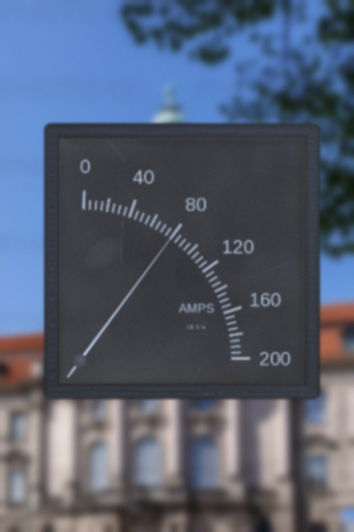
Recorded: 80 A
